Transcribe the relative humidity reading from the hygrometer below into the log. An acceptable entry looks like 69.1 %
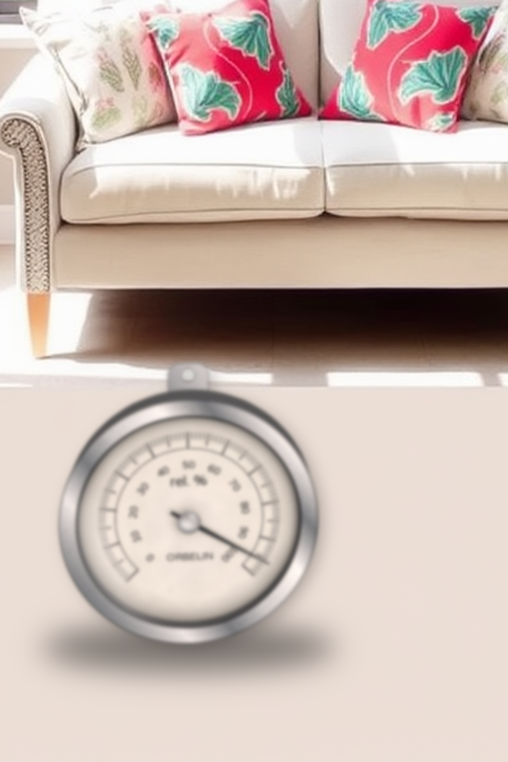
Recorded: 95 %
